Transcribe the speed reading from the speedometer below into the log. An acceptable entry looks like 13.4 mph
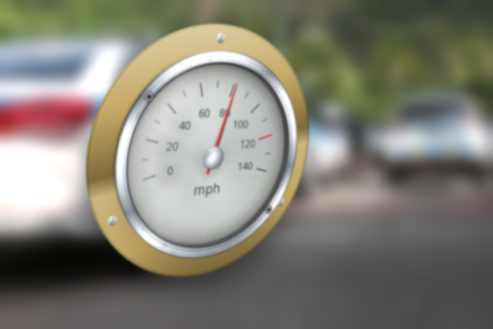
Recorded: 80 mph
